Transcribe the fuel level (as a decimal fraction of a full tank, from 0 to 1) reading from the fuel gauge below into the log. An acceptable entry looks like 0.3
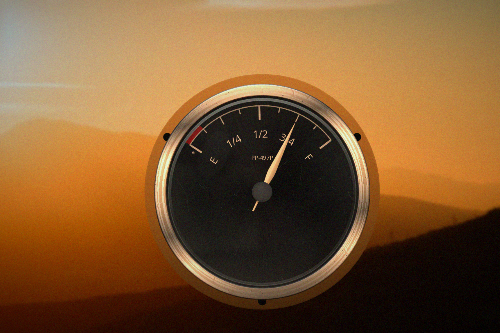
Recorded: 0.75
